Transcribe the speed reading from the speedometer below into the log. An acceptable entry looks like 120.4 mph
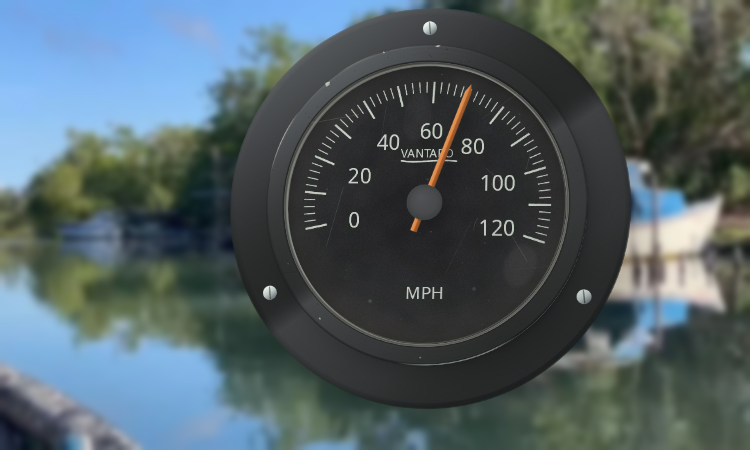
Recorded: 70 mph
